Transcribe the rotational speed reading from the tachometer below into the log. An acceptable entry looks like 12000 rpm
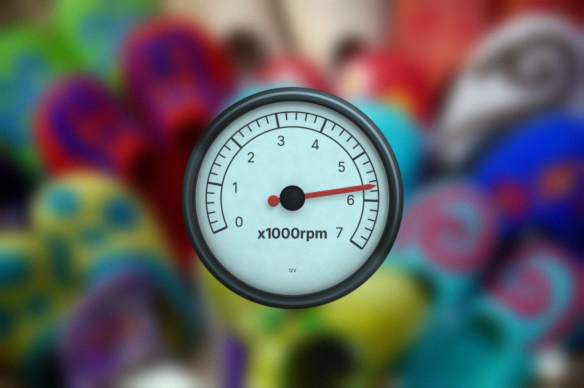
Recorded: 5700 rpm
